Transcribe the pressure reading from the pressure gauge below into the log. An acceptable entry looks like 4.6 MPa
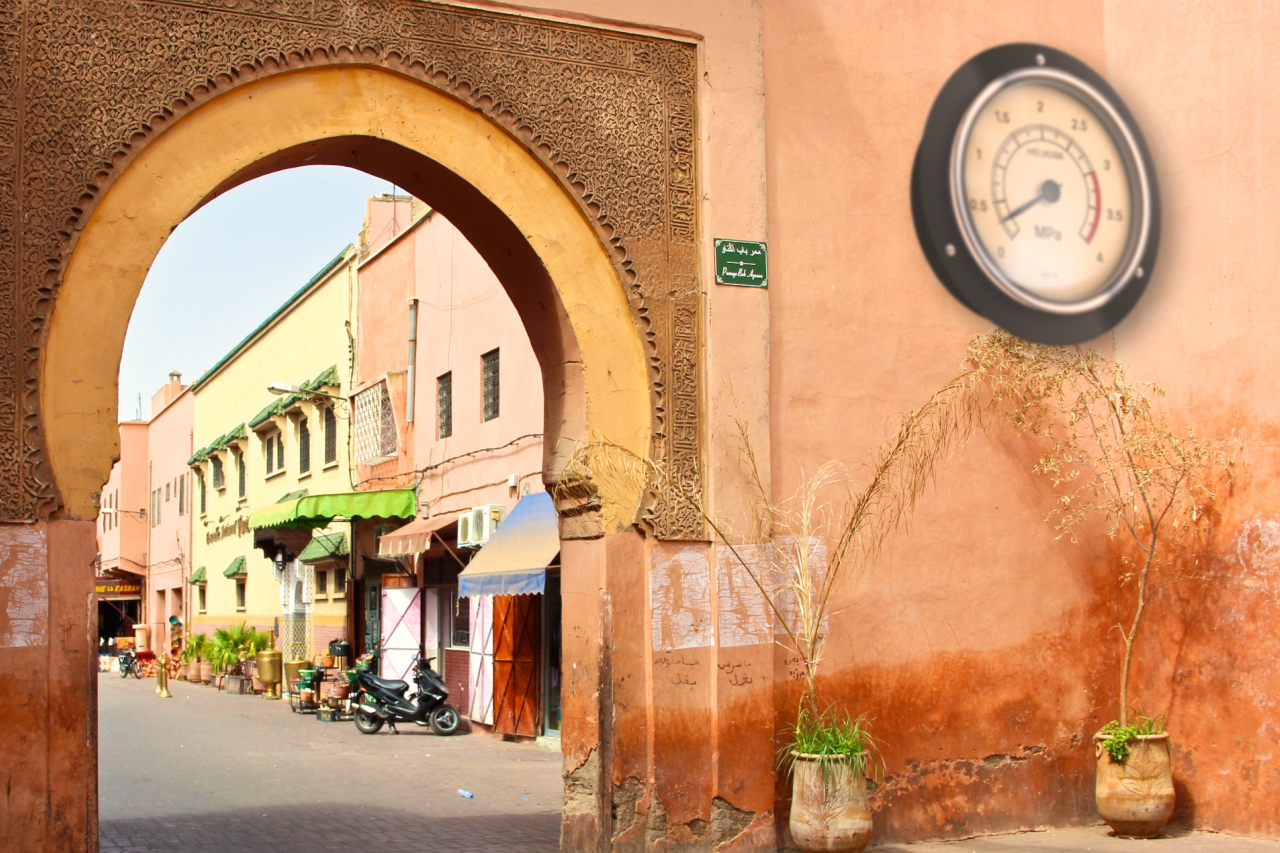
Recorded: 0.25 MPa
